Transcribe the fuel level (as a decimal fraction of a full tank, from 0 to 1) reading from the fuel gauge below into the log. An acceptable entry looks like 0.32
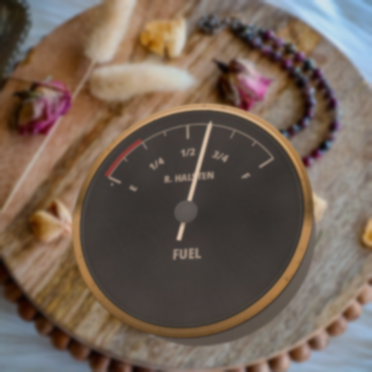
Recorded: 0.625
